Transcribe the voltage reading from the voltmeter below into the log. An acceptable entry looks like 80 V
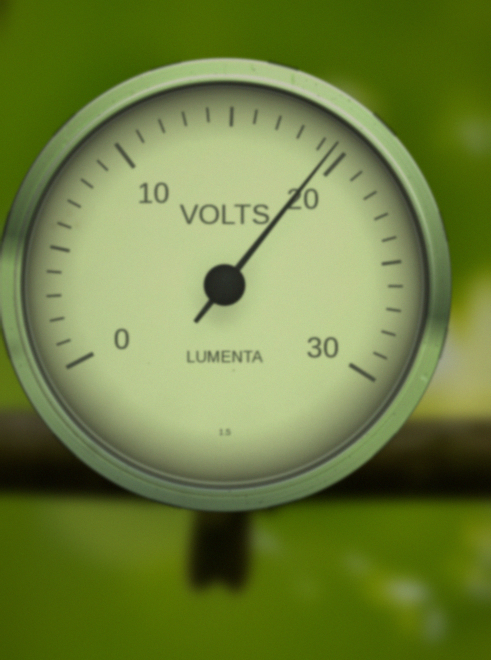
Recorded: 19.5 V
